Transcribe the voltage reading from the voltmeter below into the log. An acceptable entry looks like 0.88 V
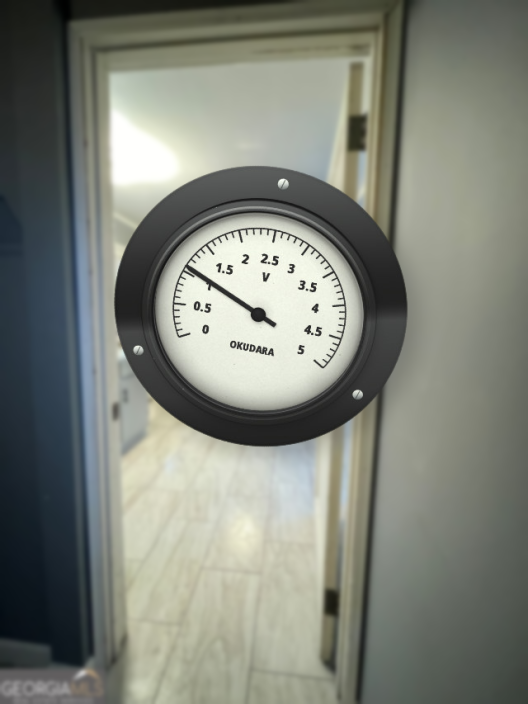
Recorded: 1.1 V
